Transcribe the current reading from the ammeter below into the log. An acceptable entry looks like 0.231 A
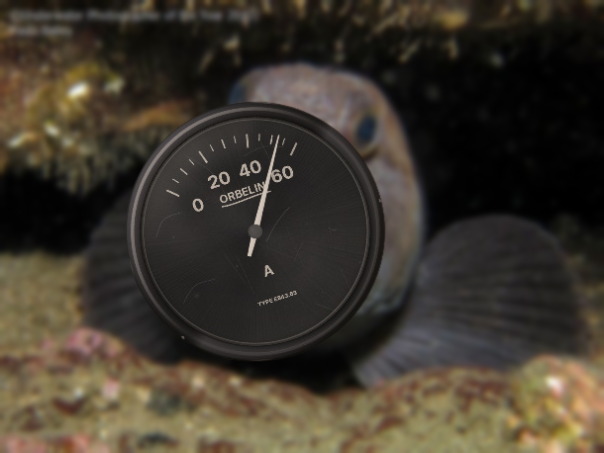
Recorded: 52.5 A
